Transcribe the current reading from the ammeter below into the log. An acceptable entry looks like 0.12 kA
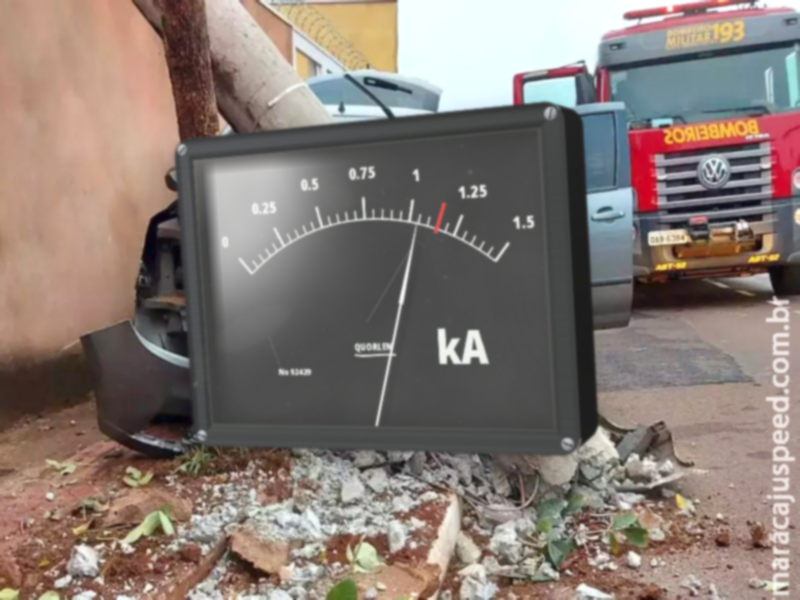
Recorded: 1.05 kA
